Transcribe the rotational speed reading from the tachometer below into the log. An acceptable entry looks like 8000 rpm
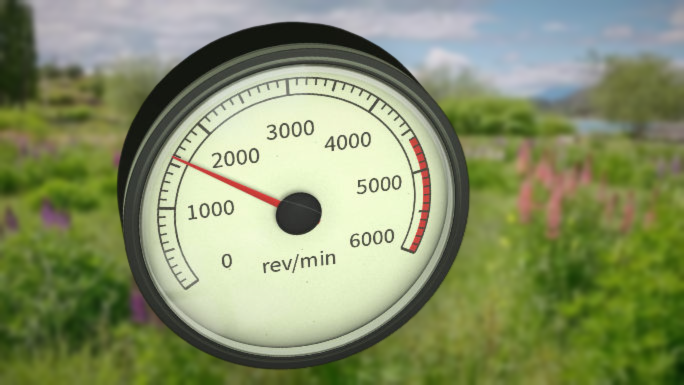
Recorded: 1600 rpm
